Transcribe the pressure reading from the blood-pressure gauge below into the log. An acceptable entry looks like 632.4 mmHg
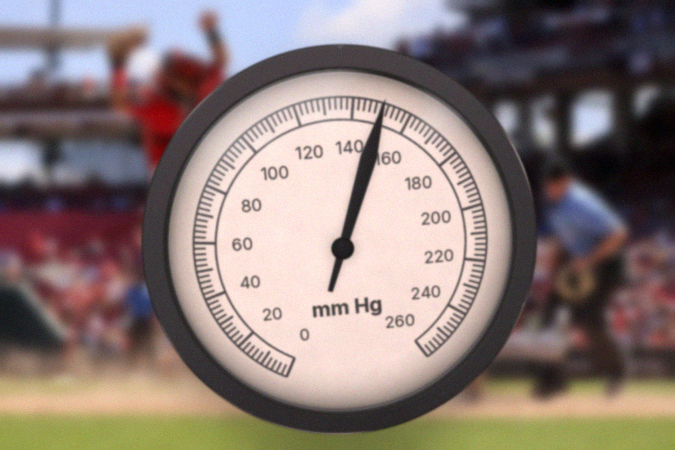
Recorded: 150 mmHg
